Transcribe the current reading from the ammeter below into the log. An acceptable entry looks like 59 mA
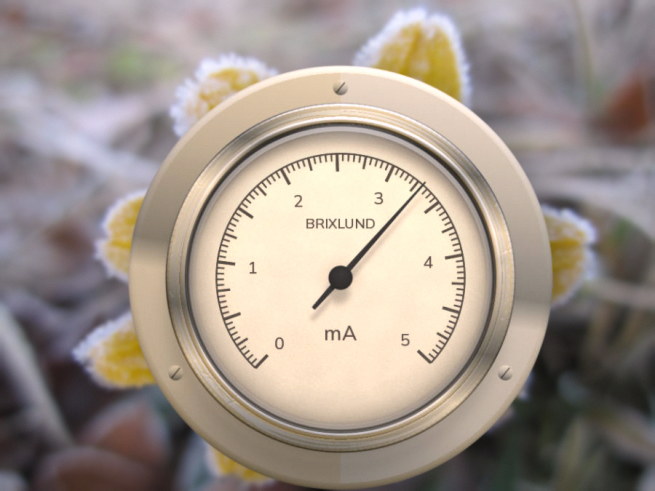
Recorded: 3.3 mA
